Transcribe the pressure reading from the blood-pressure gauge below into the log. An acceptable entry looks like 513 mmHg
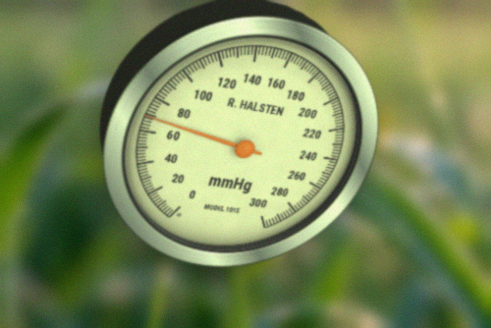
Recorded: 70 mmHg
